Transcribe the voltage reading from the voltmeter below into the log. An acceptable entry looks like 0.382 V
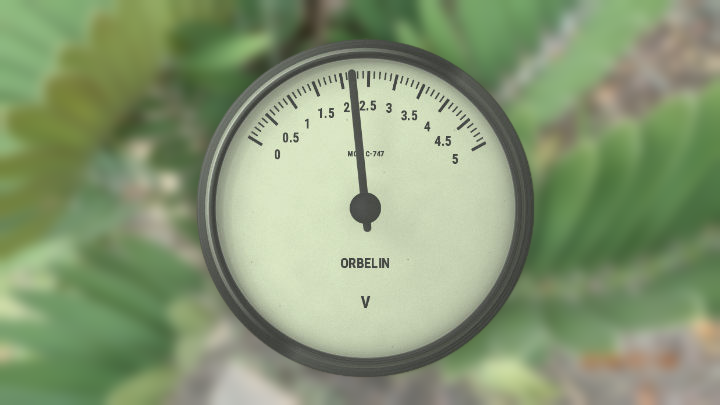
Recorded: 2.2 V
